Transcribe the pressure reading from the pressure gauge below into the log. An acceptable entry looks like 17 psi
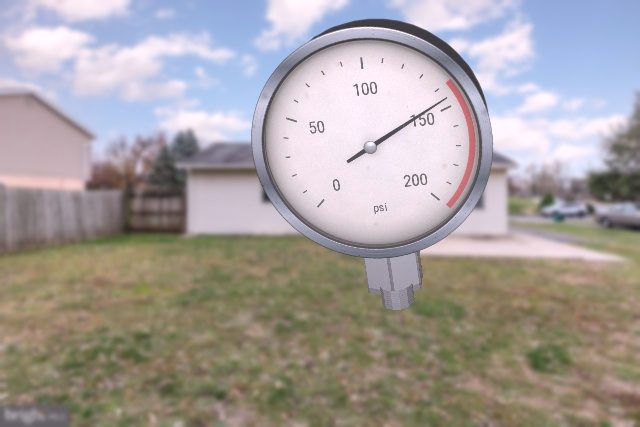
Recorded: 145 psi
